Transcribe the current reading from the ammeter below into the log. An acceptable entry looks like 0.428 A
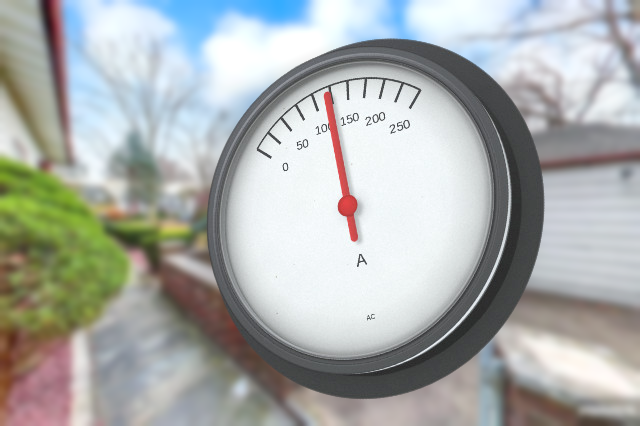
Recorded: 125 A
